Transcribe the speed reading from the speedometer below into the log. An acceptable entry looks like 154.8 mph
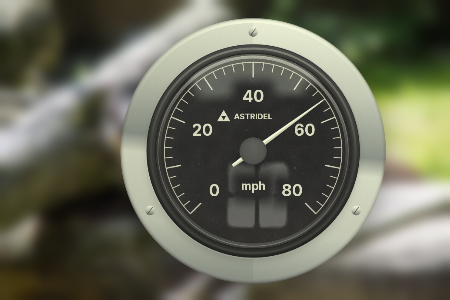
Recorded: 56 mph
